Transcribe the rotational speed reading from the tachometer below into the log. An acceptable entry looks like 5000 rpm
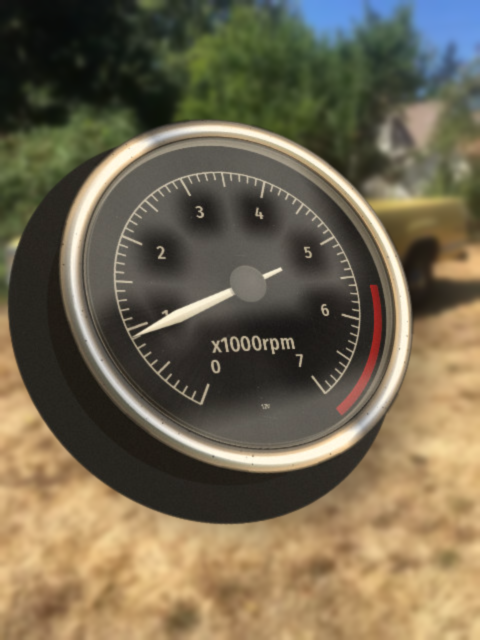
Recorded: 900 rpm
